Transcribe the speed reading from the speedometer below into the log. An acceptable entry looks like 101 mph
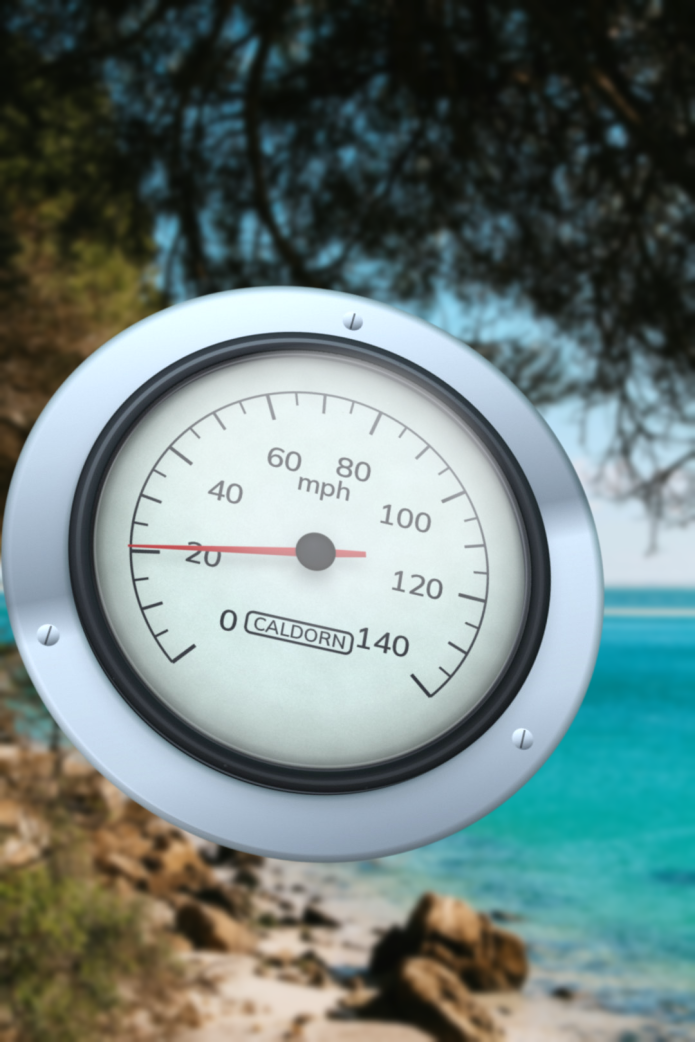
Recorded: 20 mph
